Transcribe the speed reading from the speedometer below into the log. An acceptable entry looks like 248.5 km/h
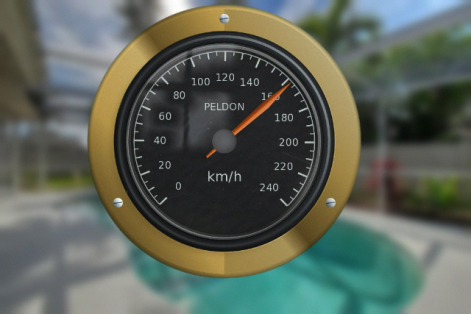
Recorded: 162.5 km/h
